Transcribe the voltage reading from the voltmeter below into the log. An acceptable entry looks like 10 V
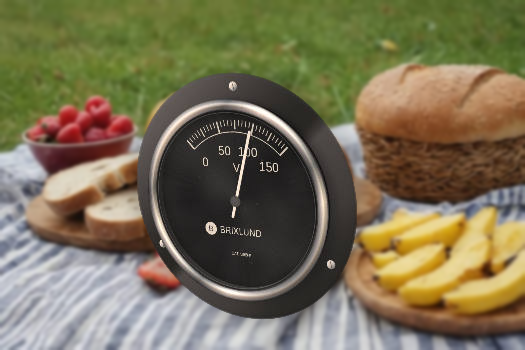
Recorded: 100 V
